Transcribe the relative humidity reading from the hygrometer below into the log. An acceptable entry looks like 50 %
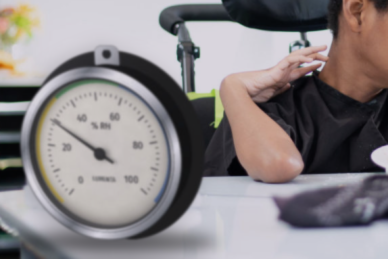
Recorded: 30 %
